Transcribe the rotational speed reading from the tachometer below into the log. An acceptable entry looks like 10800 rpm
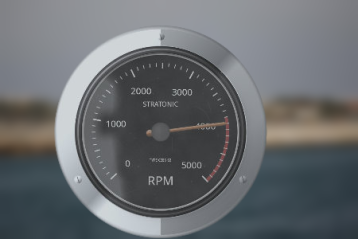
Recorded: 4000 rpm
